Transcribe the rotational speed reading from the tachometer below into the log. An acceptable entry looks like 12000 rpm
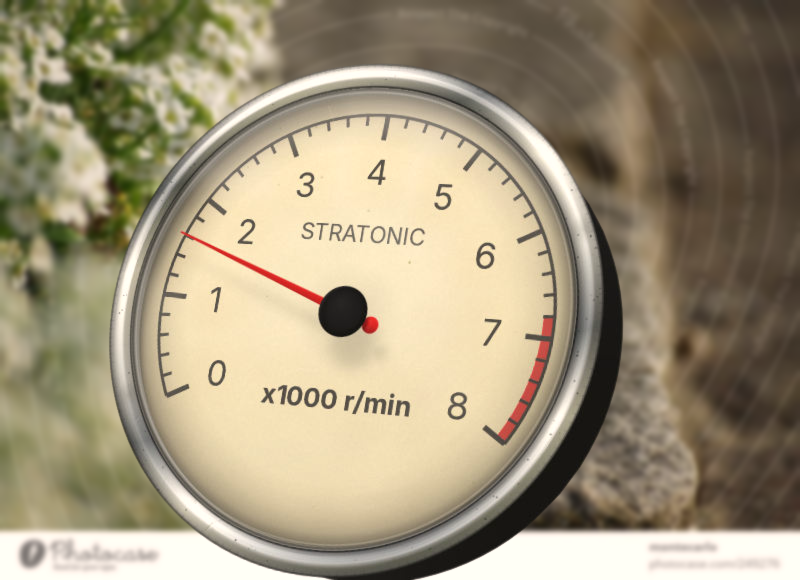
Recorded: 1600 rpm
